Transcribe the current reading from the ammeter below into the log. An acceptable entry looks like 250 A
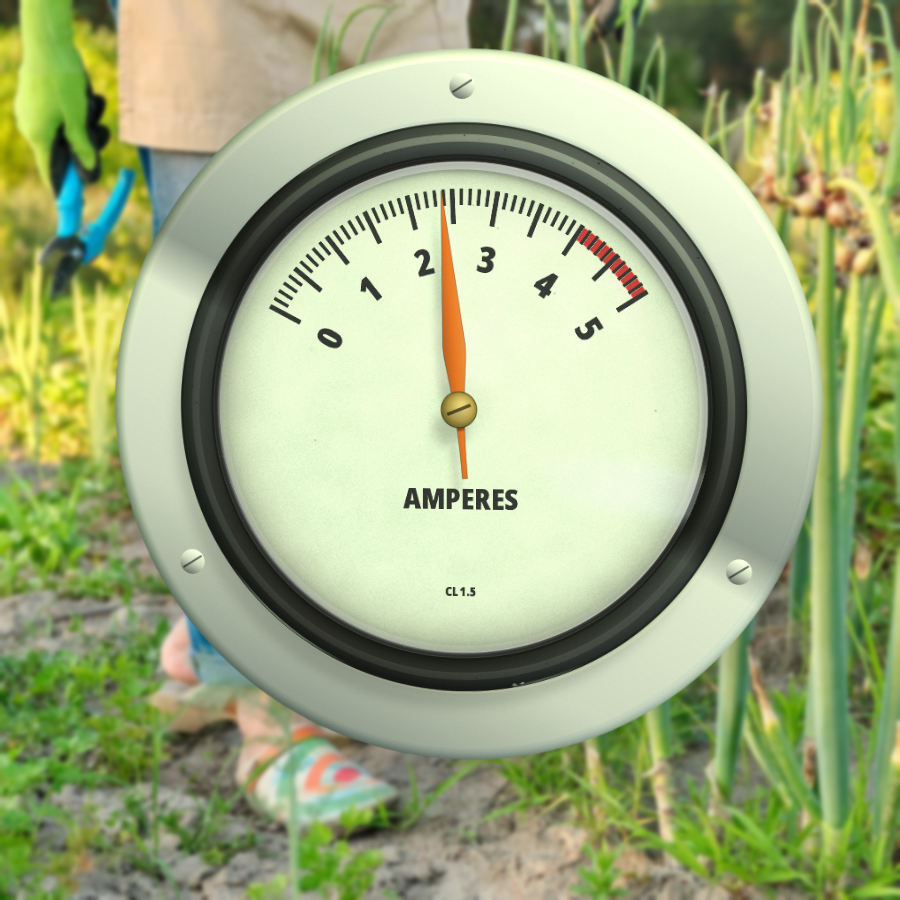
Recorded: 2.4 A
